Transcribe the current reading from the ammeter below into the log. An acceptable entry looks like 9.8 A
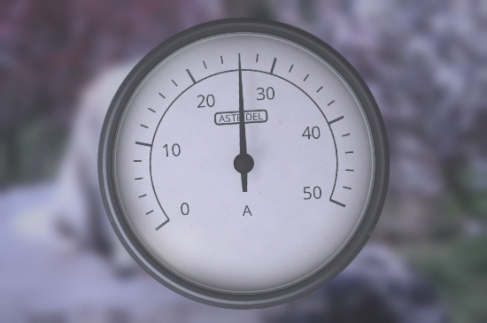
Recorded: 26 A
